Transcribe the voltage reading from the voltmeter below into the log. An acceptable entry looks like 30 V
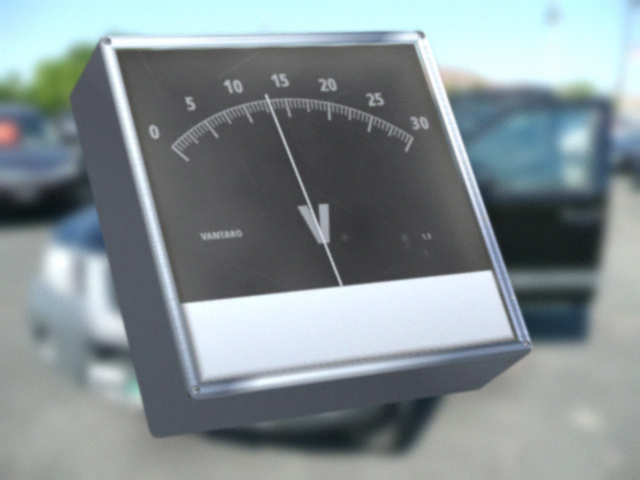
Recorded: 12.5 V
